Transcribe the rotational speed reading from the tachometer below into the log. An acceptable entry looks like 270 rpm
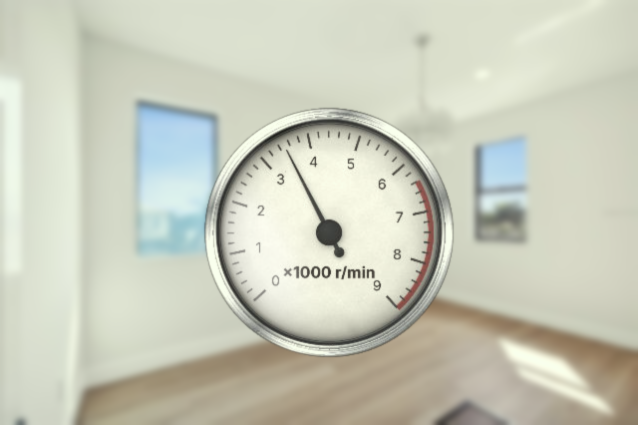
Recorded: 3500 rpm
